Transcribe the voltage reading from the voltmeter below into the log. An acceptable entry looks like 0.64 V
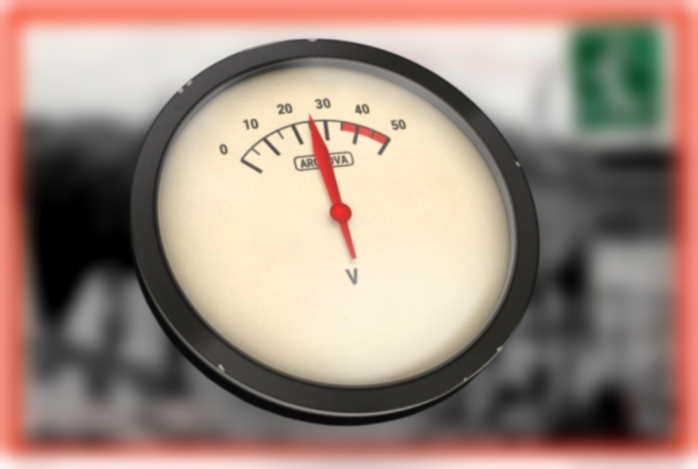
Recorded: 25 V
